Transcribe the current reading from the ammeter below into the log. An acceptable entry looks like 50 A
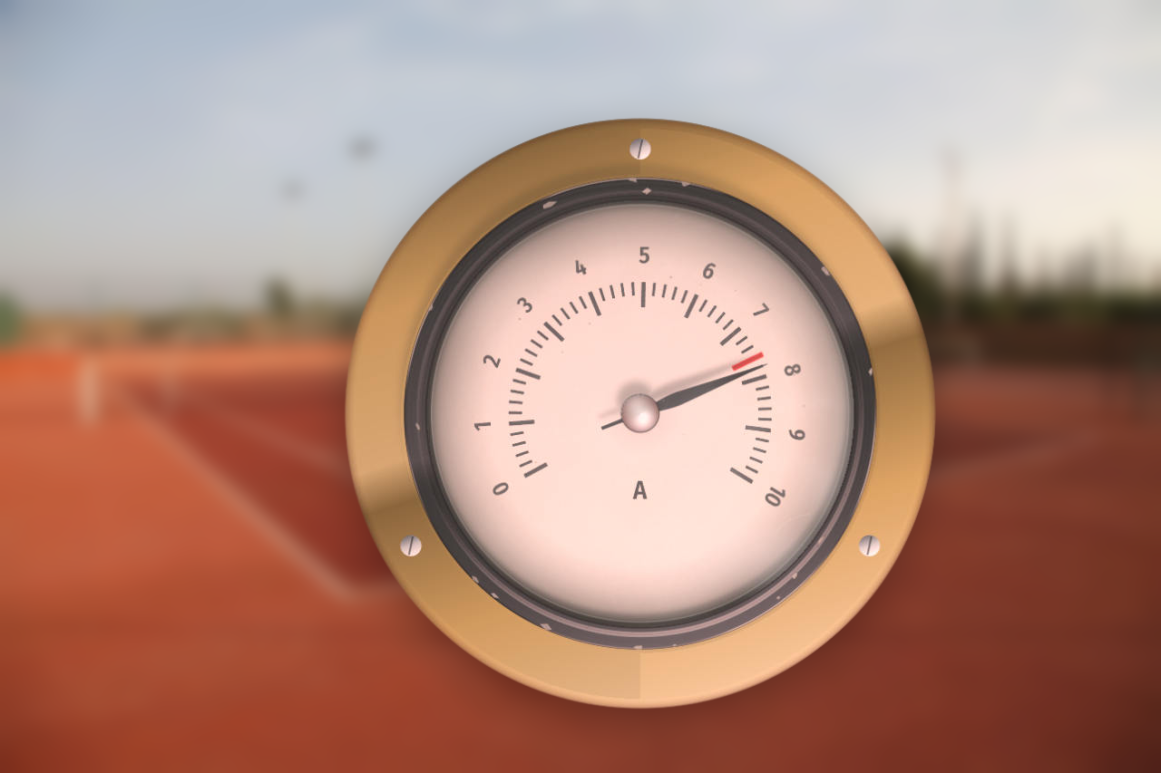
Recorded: 7.8 A
